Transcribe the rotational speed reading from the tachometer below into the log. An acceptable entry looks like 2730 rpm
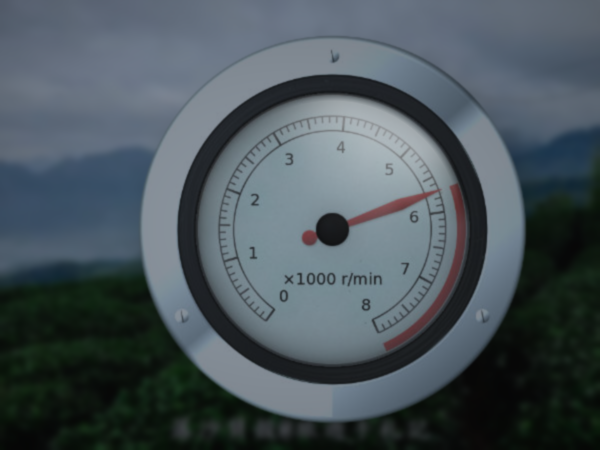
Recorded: 5700 rpm
